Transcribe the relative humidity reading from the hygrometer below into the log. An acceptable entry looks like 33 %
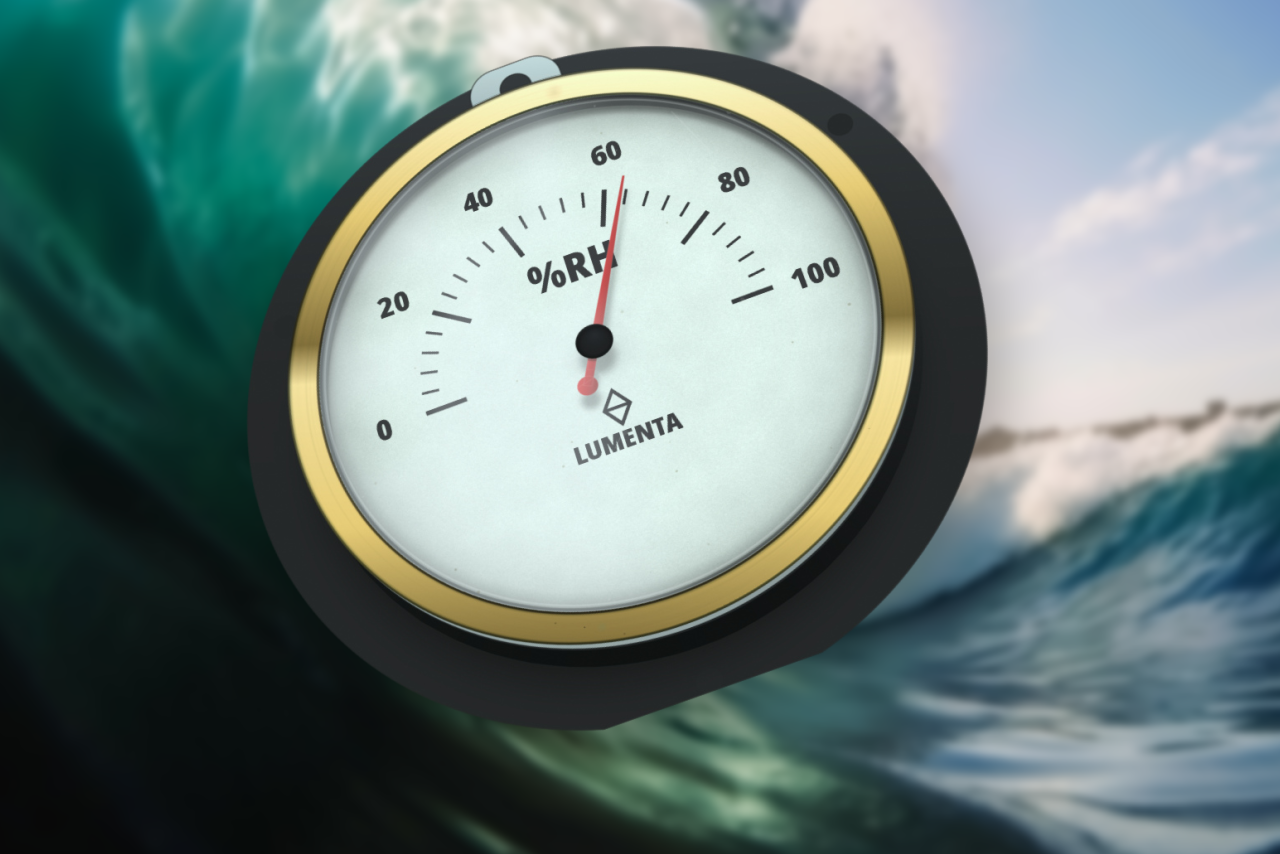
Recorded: 64 %
